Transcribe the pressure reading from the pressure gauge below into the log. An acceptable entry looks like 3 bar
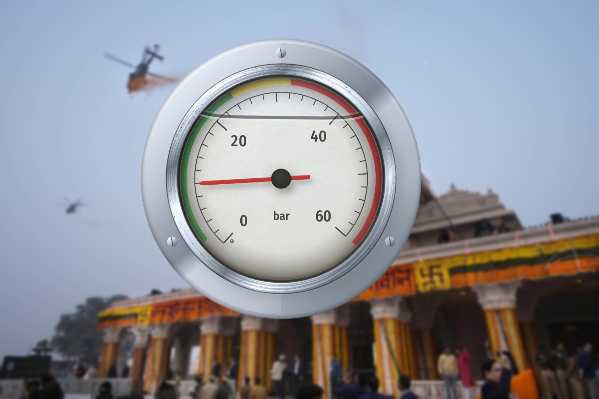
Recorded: 10 bar
